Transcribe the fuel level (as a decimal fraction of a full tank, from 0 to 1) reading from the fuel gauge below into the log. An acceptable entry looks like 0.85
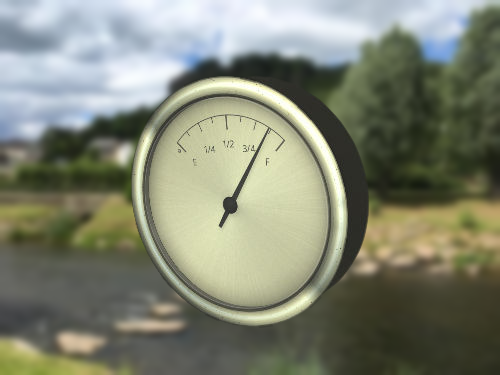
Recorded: 0.875
